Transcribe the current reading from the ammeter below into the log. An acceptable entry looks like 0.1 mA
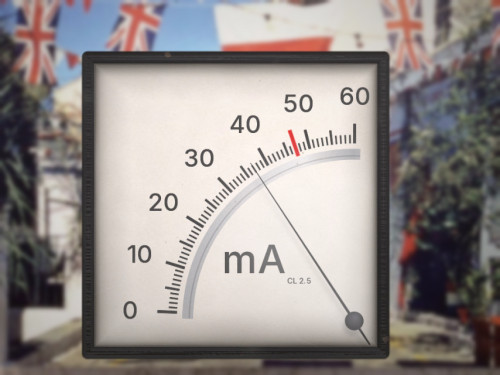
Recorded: 37 mA
